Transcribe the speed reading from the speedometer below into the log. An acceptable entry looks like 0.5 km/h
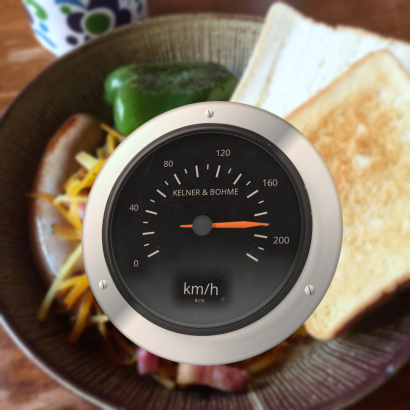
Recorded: 190 km/h
